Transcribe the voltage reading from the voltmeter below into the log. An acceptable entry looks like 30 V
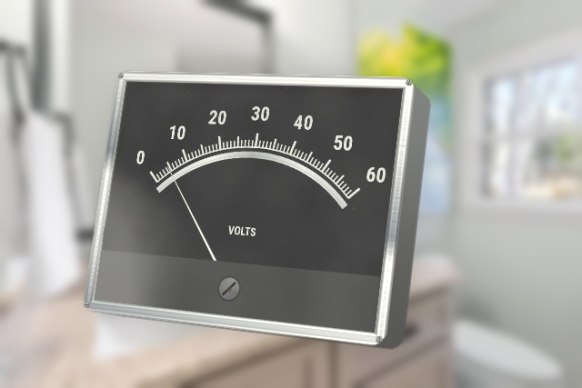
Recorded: 5 V
